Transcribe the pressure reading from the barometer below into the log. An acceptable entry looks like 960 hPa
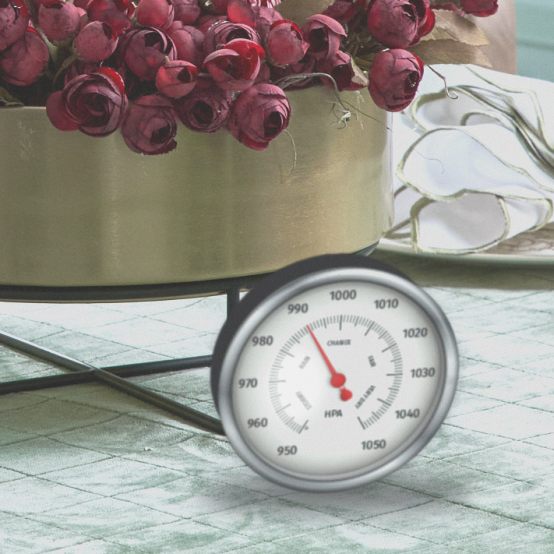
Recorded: 990 hPa
